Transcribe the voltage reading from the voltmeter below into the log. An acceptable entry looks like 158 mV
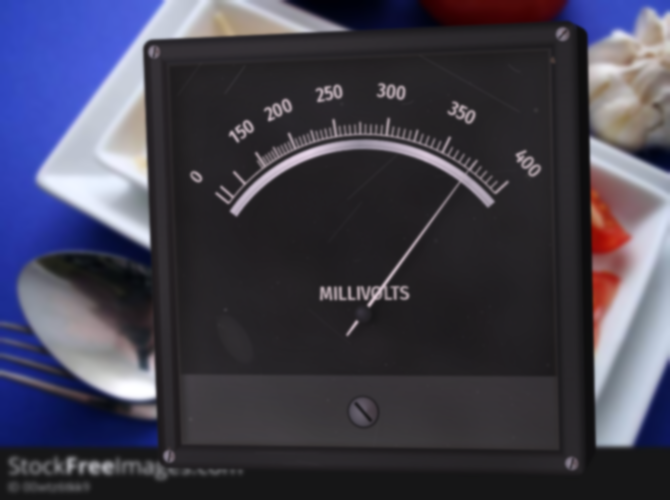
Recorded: 375 mV
